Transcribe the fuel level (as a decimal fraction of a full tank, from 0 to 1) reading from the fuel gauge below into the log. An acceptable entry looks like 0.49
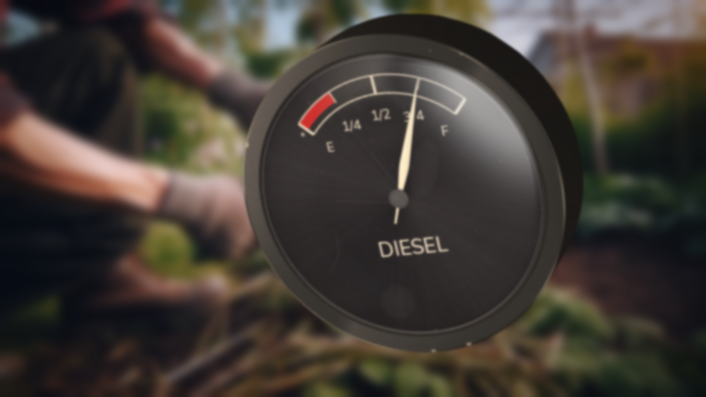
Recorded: 0.75
